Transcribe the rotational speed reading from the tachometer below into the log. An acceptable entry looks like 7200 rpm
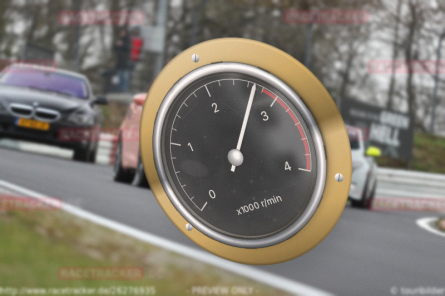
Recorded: 2700 rpm
